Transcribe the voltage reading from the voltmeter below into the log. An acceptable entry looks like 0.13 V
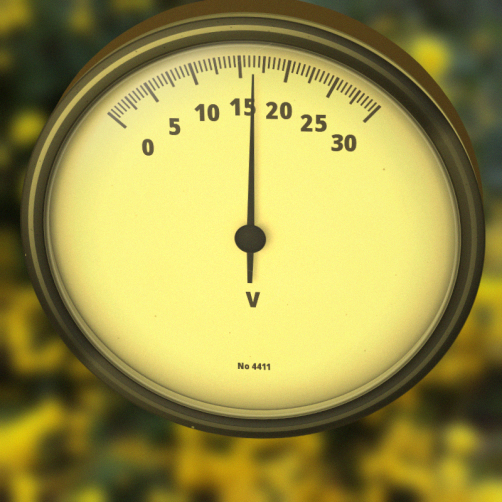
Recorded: 16.5 V
